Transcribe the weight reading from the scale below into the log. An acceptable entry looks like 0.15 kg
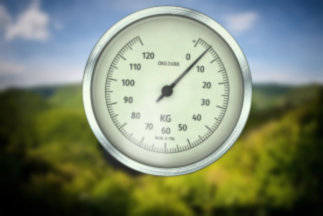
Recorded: 5 kg
